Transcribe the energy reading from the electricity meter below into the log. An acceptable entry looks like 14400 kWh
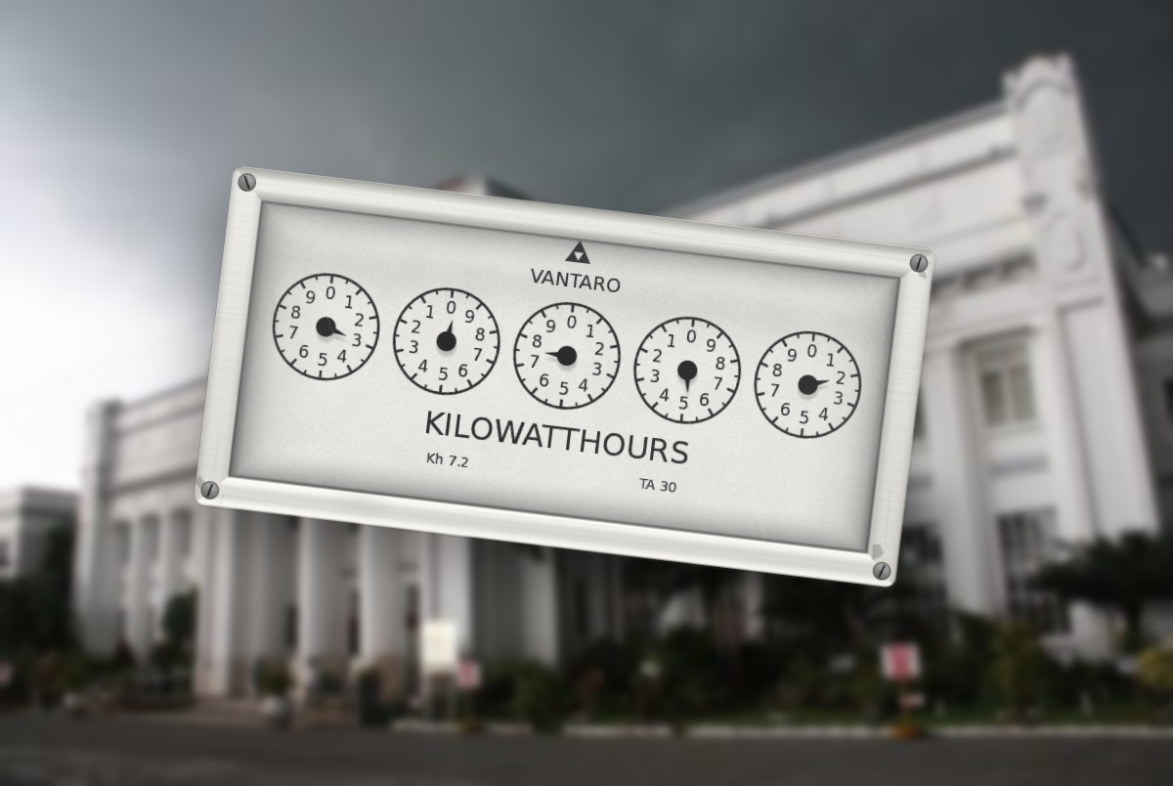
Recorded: 29752 kWh
